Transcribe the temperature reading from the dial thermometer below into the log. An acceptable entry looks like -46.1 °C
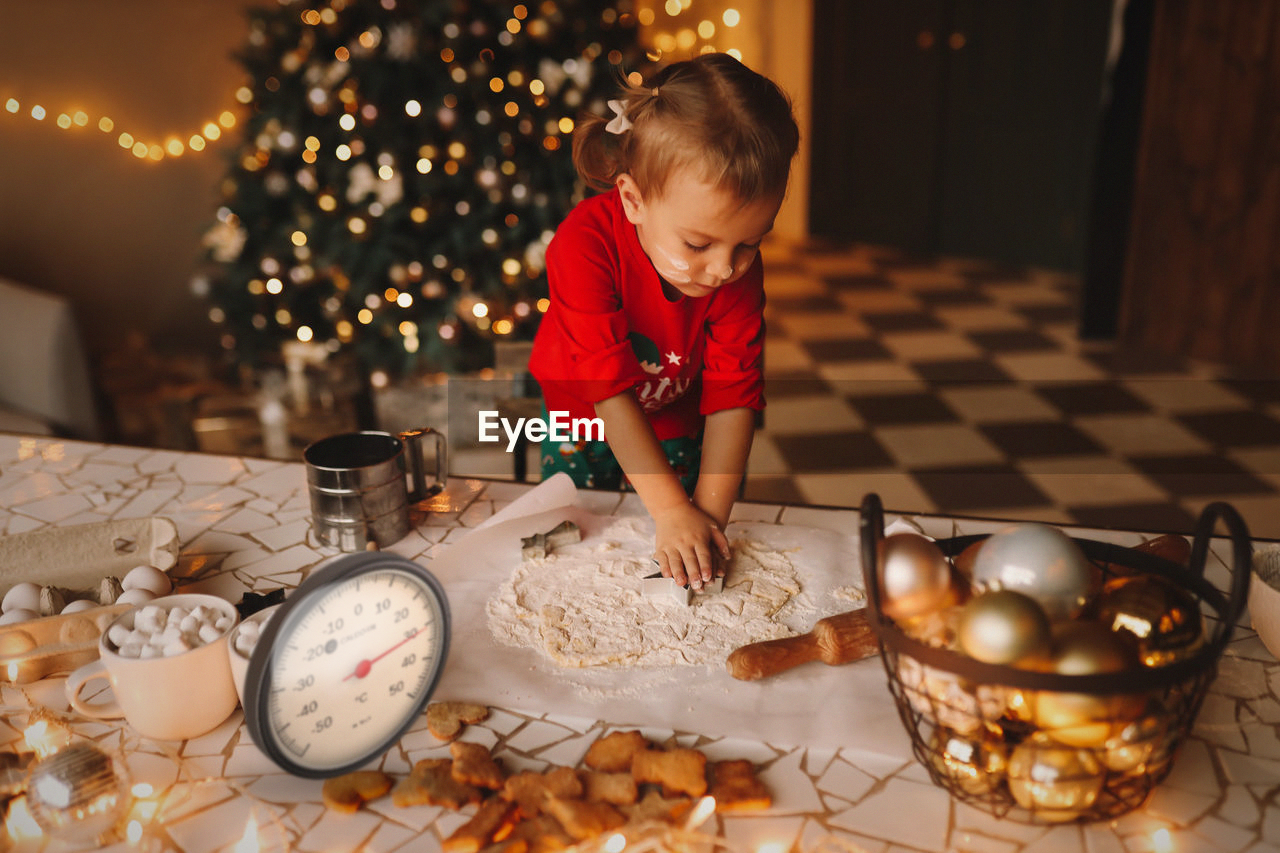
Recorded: 30 °C
